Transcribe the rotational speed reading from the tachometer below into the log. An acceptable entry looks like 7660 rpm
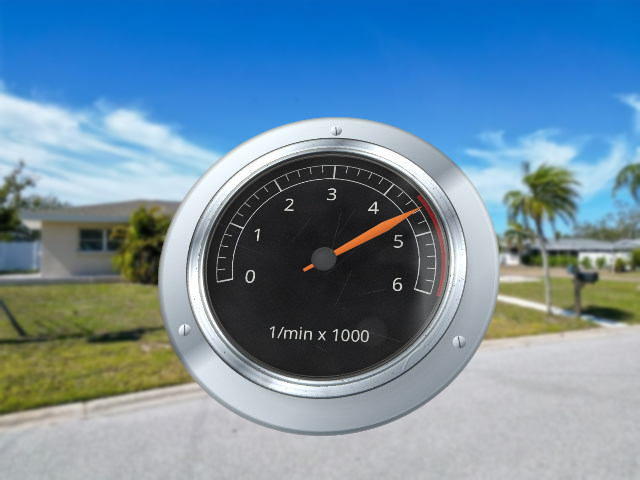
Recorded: 4600 rpm
